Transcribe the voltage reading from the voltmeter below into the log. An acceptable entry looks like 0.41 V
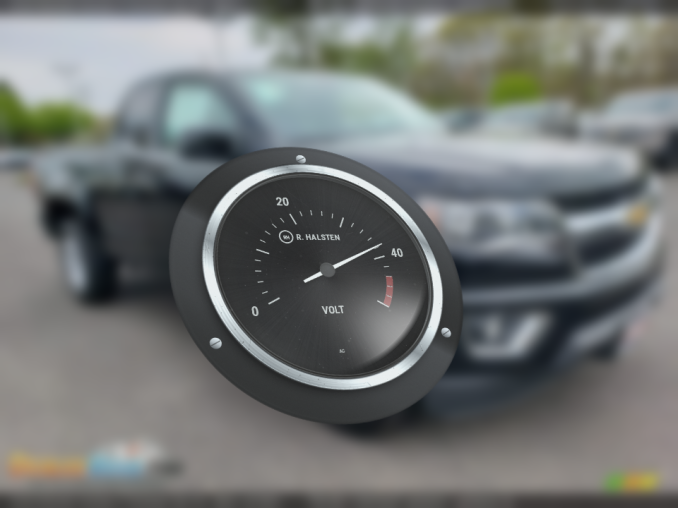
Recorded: 38 V
